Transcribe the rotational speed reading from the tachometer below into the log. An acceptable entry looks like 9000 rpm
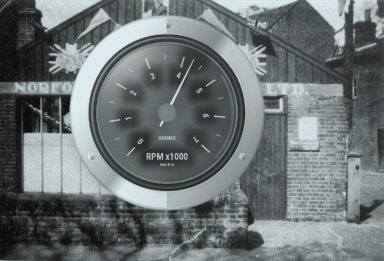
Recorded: 4250 rpm
